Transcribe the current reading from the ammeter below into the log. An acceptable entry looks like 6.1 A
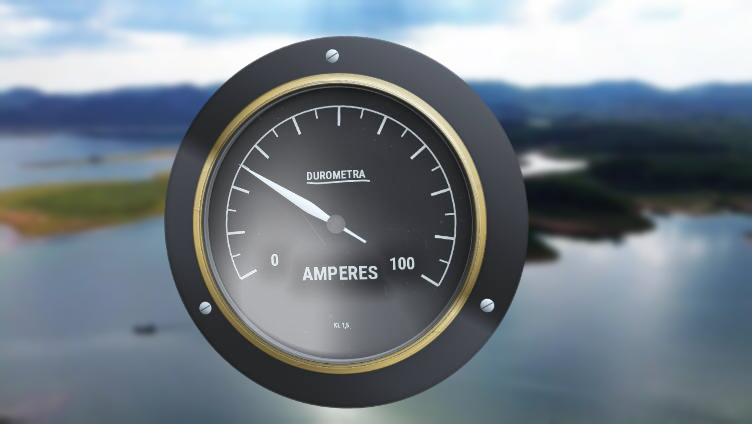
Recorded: 25 A
